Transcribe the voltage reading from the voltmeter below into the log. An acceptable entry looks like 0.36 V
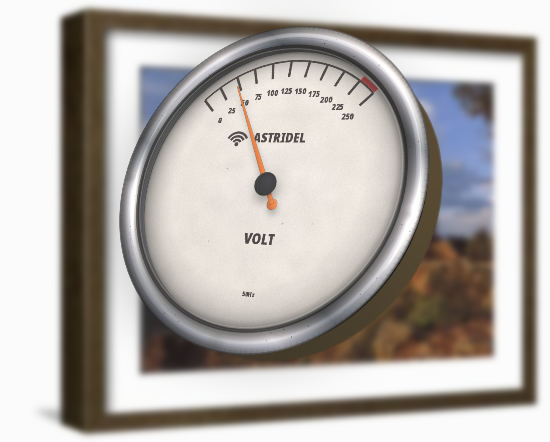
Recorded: 50 V
